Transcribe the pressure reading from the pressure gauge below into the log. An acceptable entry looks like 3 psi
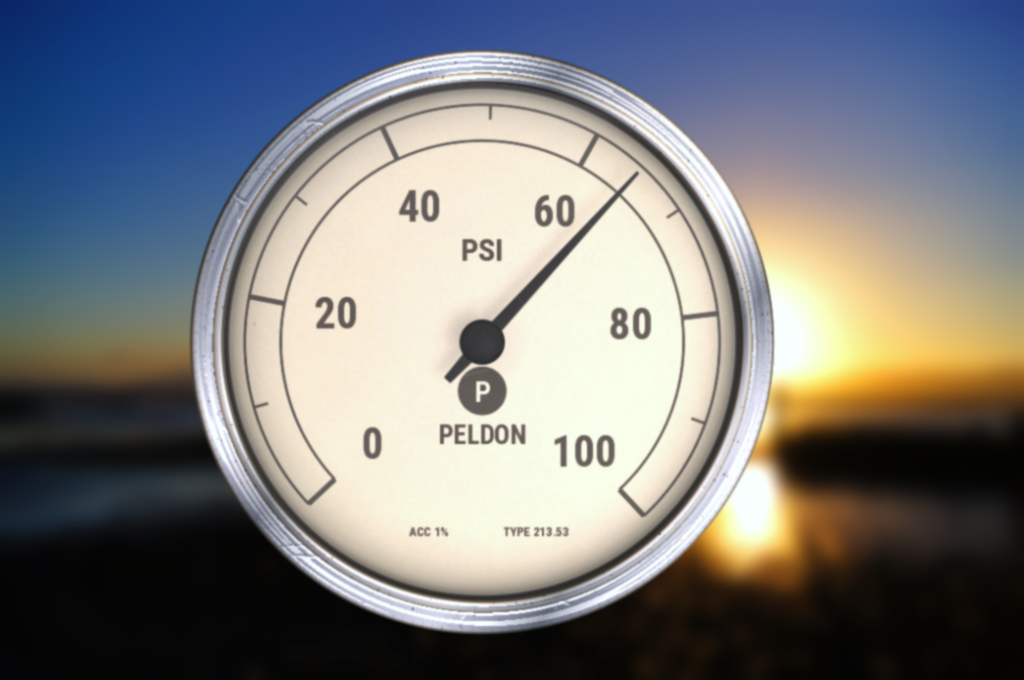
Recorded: 65 psi
